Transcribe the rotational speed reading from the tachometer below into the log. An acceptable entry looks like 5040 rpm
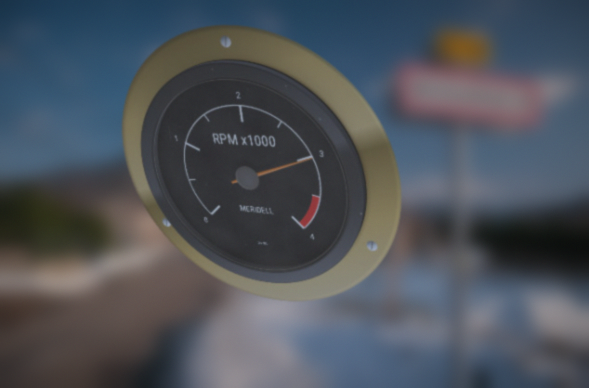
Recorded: 3000 rpm
